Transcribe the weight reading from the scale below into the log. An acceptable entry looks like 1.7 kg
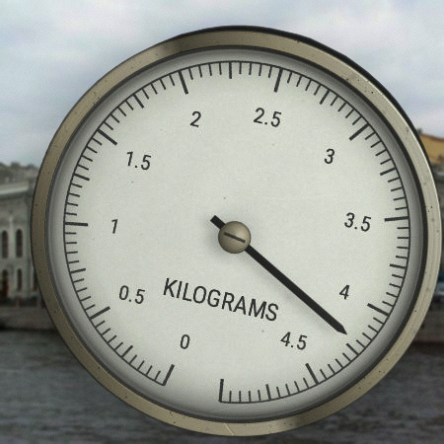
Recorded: 4.2 kg
